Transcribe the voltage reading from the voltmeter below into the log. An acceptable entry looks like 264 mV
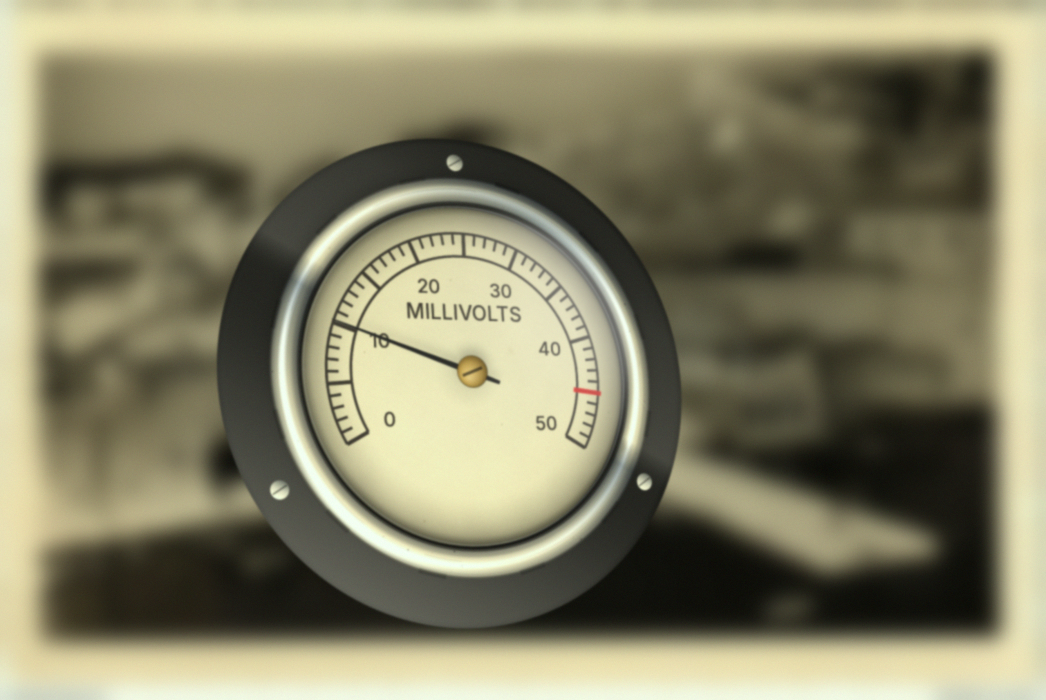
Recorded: 10 mV
